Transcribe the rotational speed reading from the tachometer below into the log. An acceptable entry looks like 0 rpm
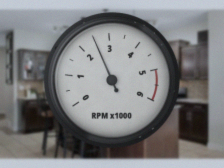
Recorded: 2500 rpm
